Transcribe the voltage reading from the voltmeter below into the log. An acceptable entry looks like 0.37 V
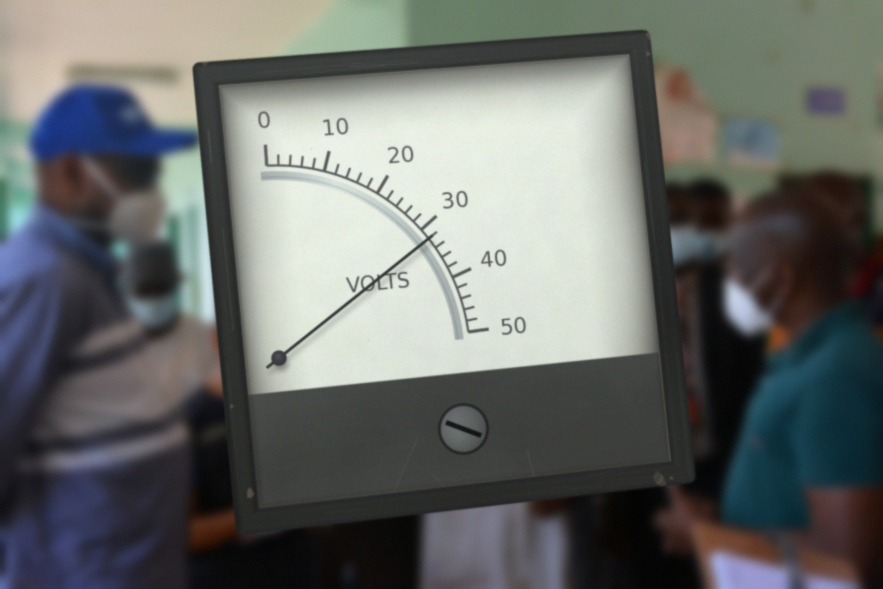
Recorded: 32 V
